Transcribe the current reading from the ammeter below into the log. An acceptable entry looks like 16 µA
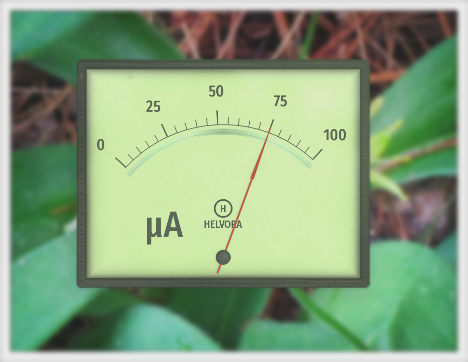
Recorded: 75 µA
